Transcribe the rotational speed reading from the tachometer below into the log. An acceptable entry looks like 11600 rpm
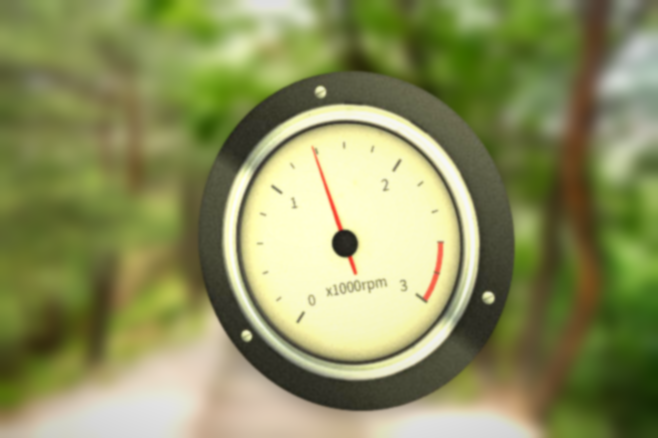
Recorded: 1400 rpm
